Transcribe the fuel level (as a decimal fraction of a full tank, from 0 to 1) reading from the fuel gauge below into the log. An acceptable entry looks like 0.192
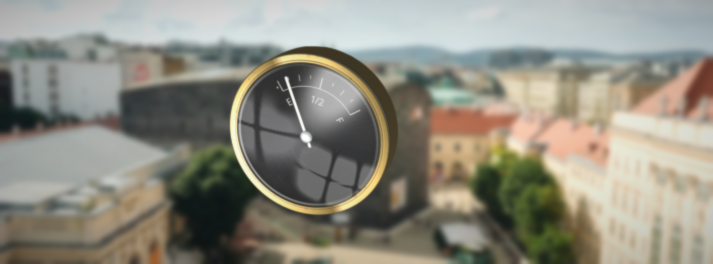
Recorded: 0.125
